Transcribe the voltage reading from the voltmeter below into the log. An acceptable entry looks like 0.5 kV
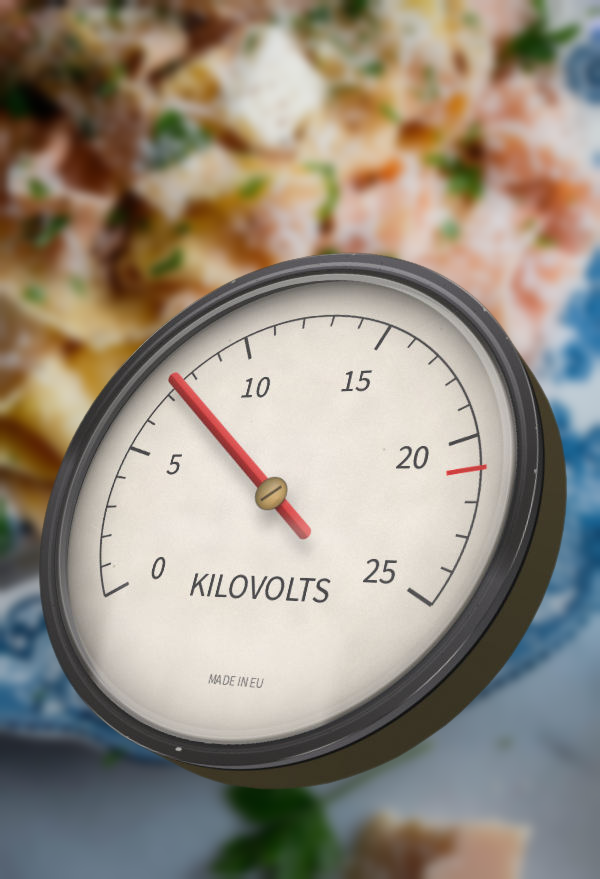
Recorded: 7.5 kV
